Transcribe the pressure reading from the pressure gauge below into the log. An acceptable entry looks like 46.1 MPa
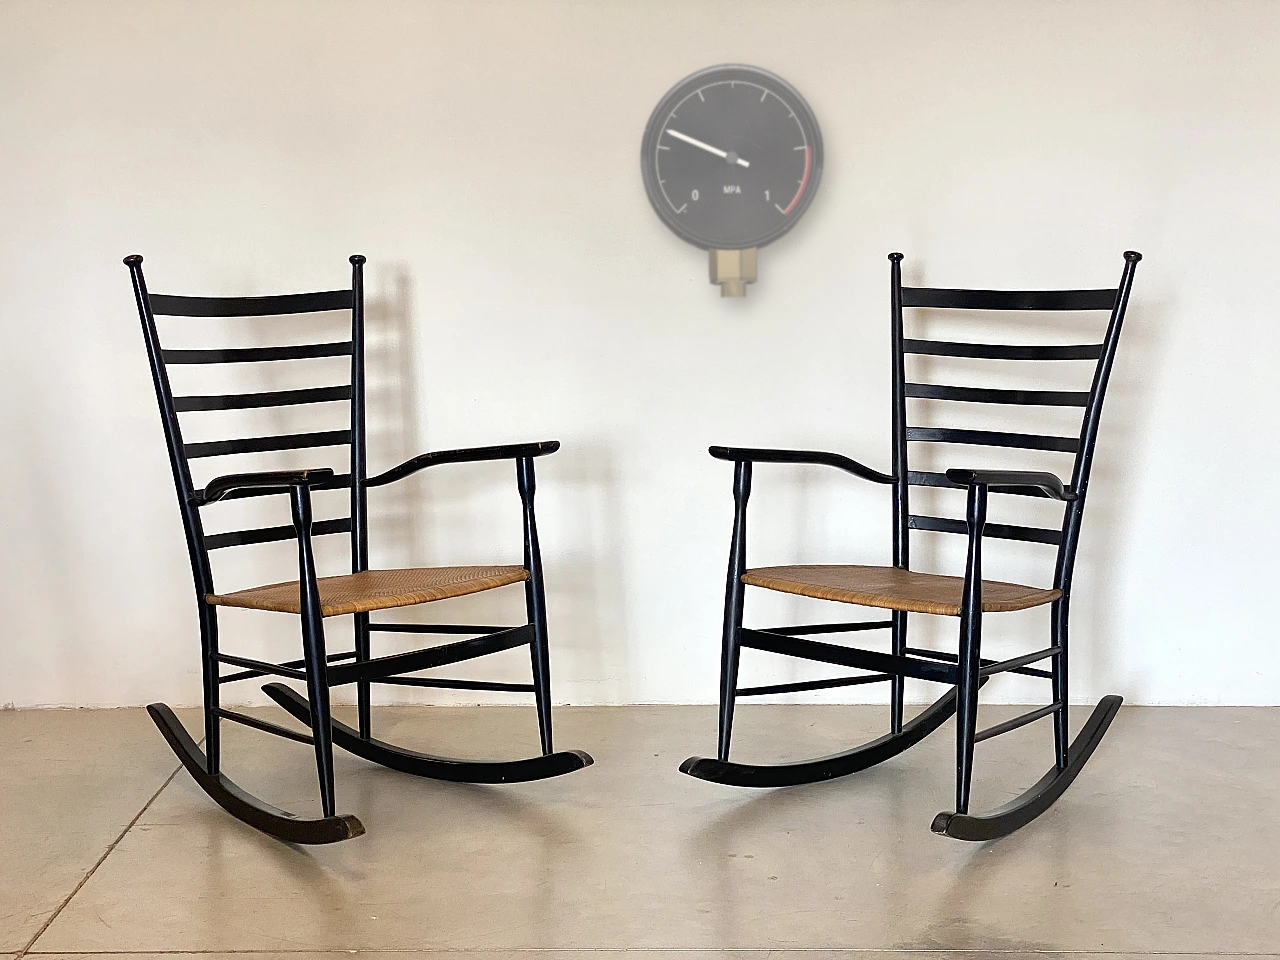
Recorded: 0.25 MPa
